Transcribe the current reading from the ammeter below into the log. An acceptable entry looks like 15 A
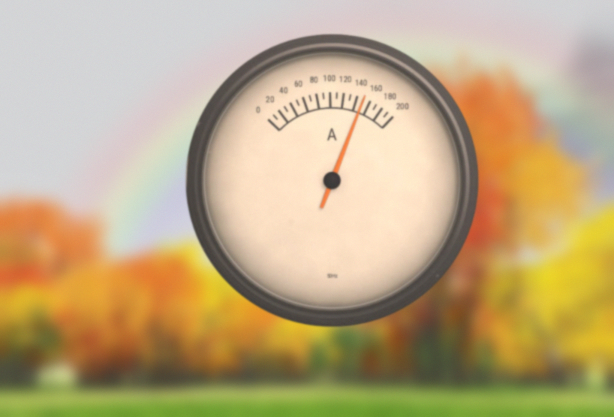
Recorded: 150 A
